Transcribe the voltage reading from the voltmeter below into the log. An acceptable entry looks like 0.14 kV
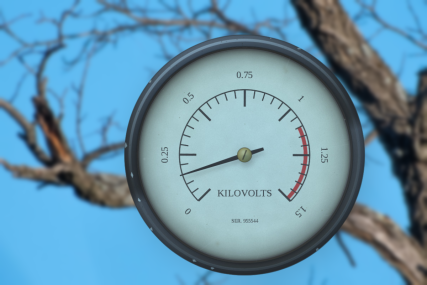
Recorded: 0.15 kV
